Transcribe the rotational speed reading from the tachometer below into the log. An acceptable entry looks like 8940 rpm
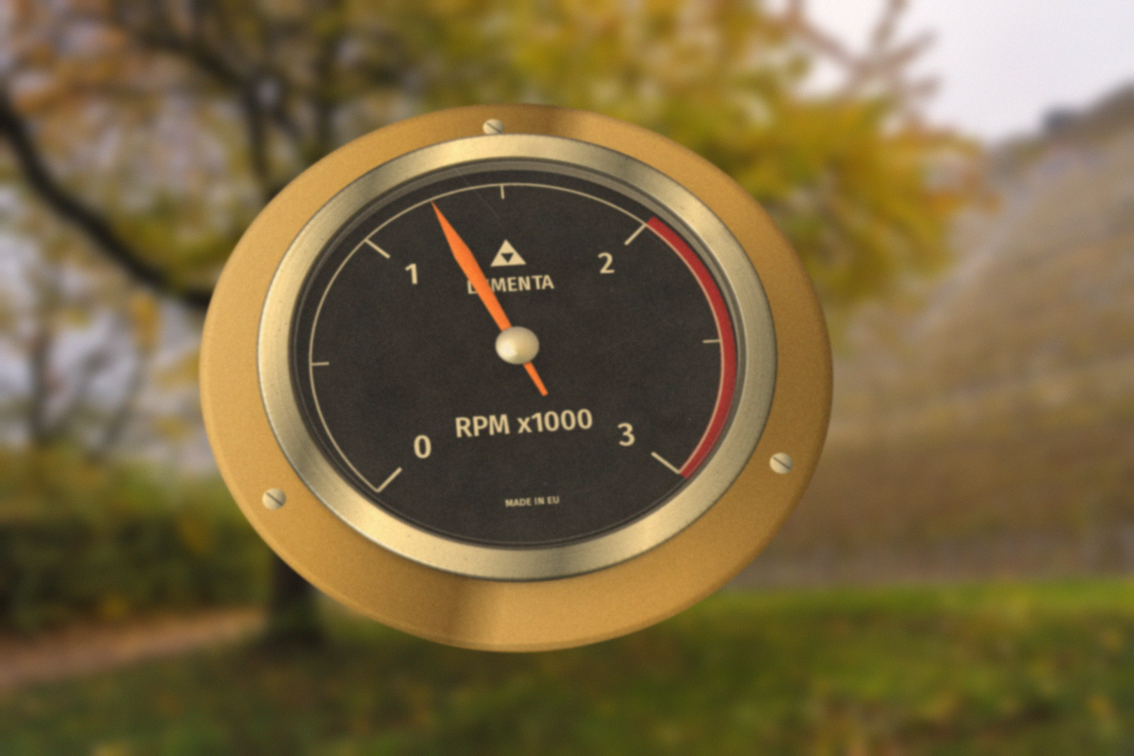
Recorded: 1250 rpm
